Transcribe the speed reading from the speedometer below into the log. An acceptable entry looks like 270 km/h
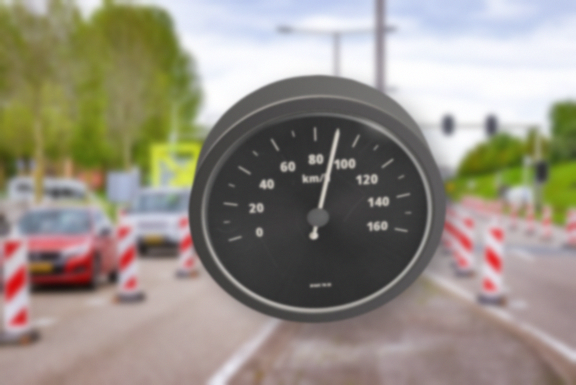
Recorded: 90 km/h
